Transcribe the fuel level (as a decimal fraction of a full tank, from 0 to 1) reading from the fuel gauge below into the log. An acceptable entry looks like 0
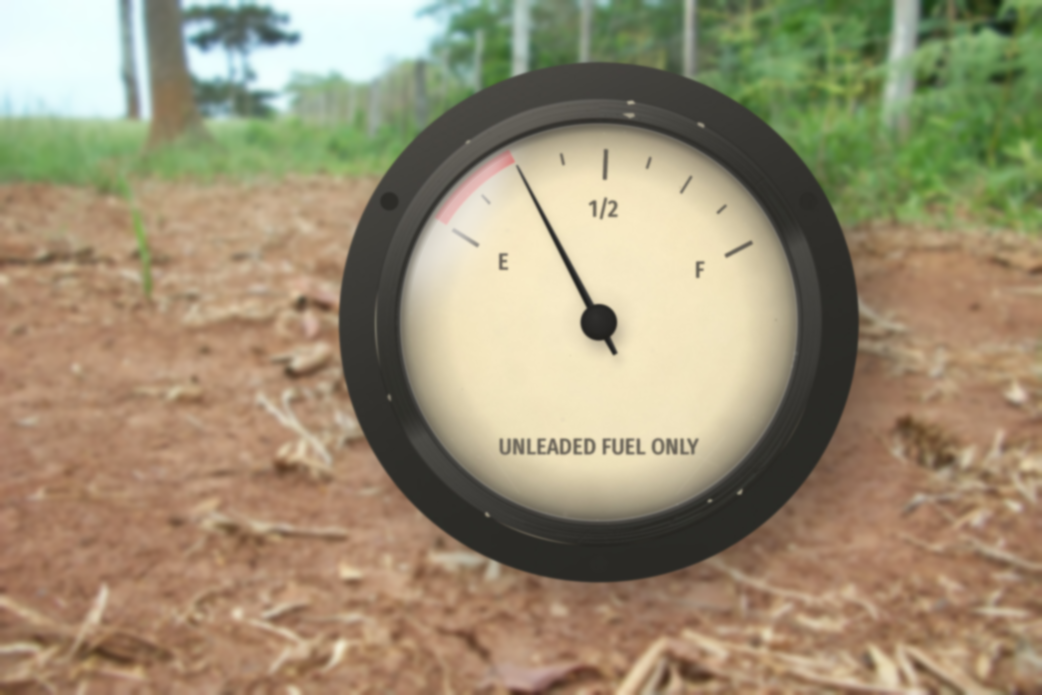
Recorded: 0.25
